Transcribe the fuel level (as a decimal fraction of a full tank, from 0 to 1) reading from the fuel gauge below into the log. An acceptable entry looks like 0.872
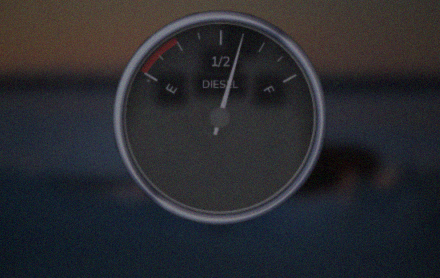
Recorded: 0.625
